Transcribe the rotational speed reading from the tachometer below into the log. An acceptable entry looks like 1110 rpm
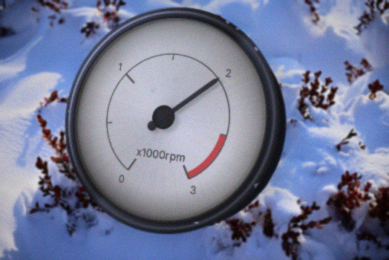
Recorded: 2000 rpm
